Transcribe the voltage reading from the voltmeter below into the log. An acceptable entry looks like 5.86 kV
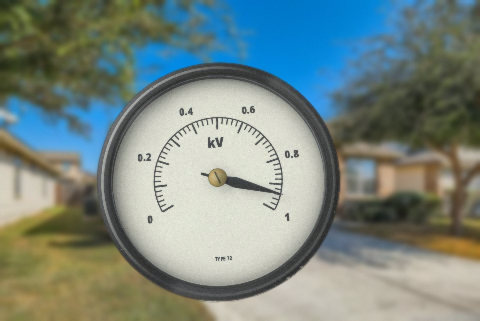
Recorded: 0.94 kV
